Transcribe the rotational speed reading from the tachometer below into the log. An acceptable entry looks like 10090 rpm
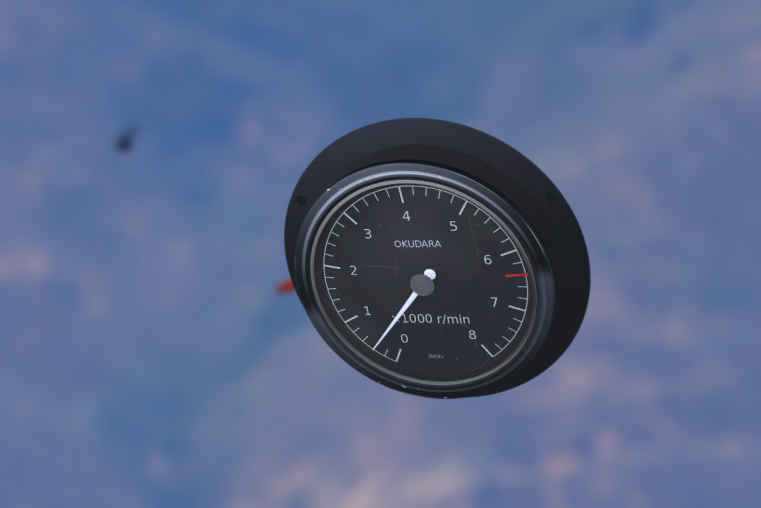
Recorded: 400 rpm
